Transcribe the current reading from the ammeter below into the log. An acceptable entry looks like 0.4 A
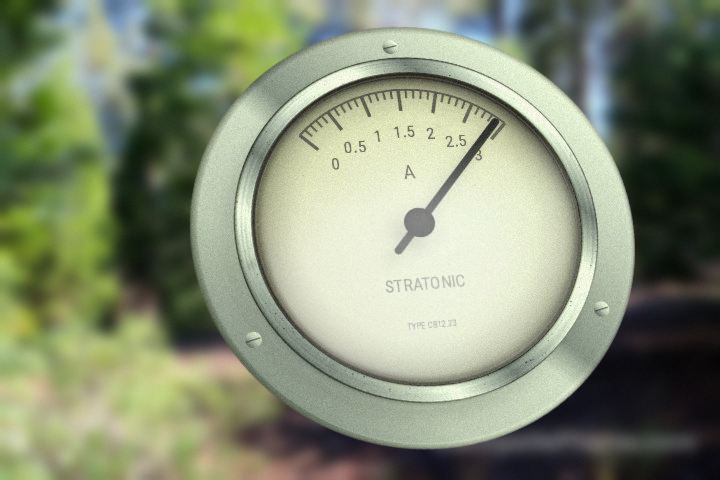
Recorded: 2.9 A
